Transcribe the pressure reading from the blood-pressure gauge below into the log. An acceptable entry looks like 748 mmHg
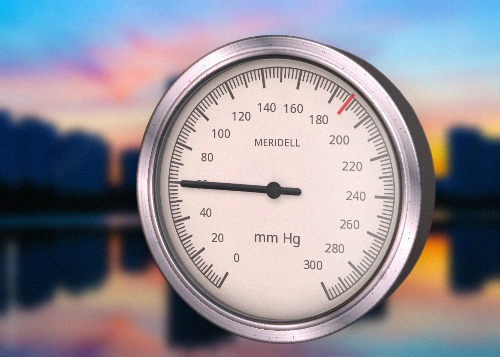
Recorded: 60 mmHg
